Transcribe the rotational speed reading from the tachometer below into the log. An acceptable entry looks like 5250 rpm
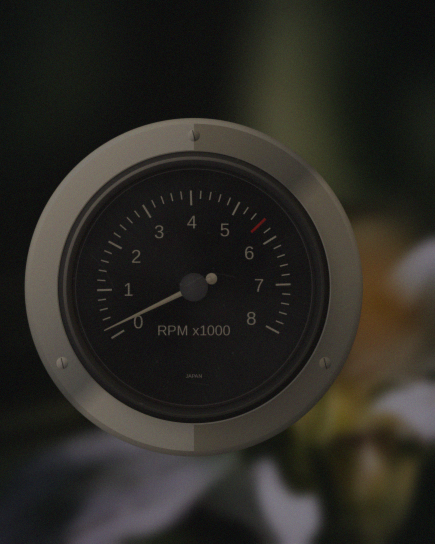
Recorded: 200 rpm
